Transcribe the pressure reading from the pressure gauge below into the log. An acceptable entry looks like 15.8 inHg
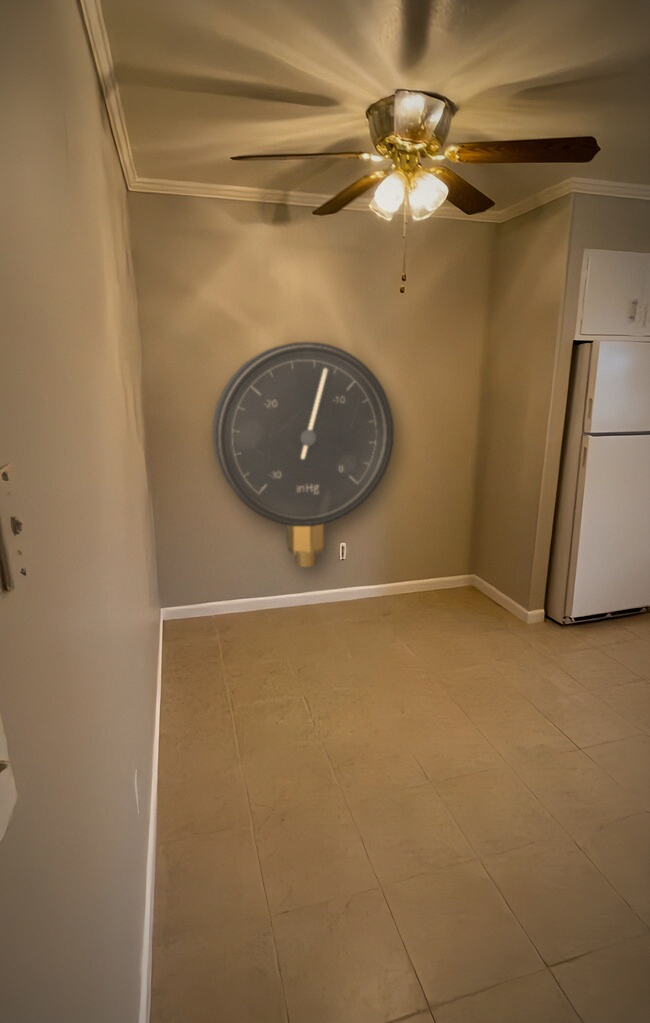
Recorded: -13 inHg
